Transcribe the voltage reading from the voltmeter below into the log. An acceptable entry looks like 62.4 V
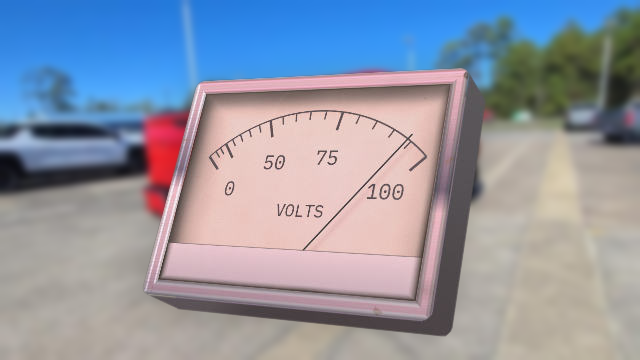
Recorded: 95 V
